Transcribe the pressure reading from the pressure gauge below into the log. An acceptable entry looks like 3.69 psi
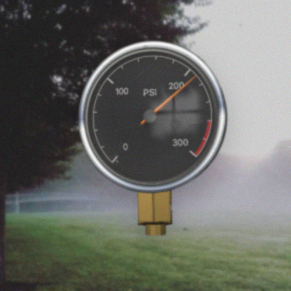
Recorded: 210 psi
